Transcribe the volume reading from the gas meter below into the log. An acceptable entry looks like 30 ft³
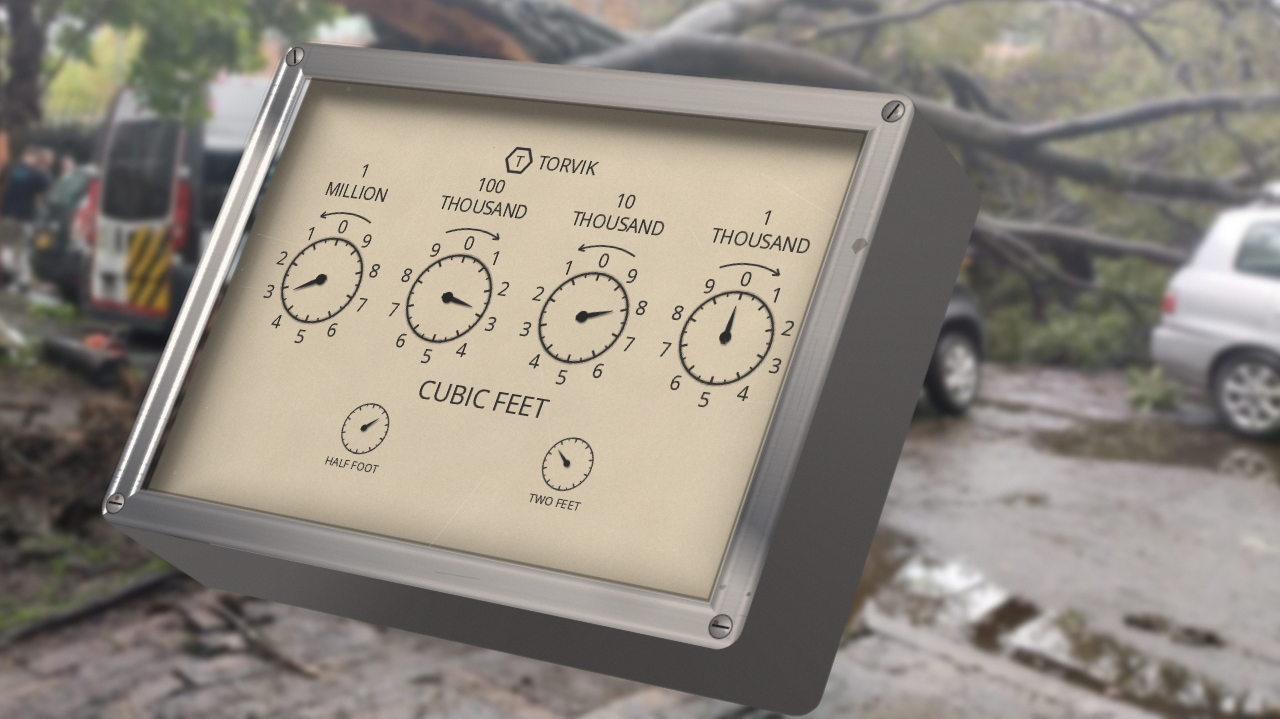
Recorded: 328000 ft³
